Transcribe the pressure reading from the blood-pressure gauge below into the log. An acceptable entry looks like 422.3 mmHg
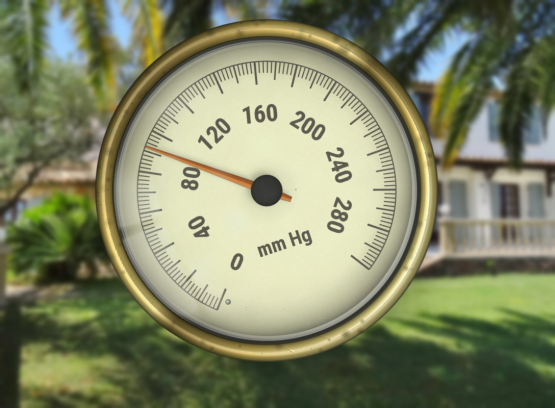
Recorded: 92 mmHg
